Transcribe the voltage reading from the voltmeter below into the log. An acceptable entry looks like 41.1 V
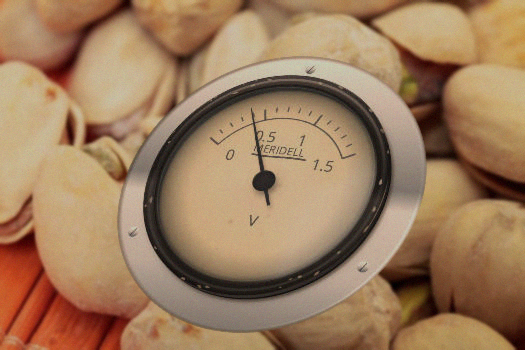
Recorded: 0.4 V
